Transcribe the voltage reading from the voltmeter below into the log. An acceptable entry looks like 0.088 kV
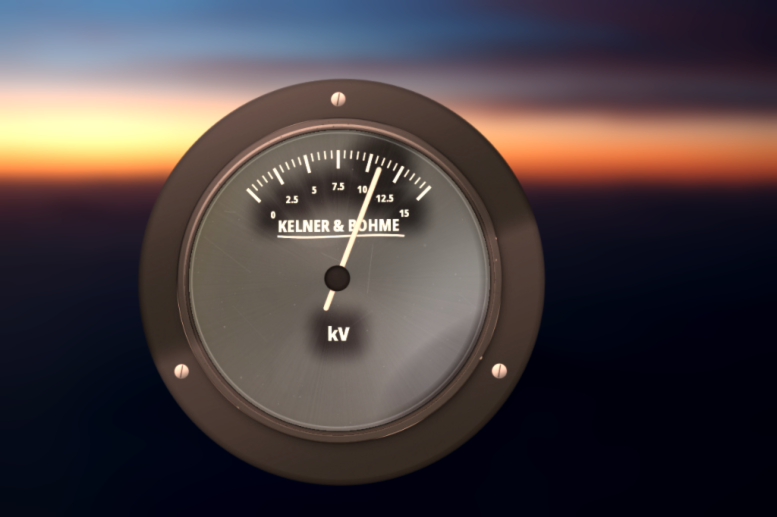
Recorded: 11 kV
